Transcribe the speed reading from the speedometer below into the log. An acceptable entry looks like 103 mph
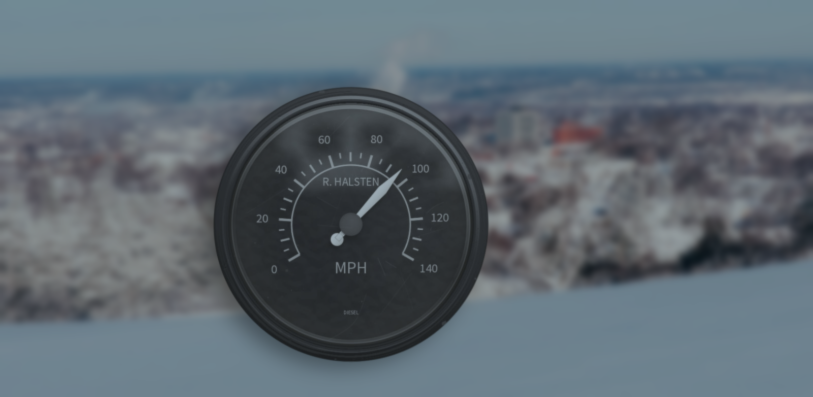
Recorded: 95 mph
